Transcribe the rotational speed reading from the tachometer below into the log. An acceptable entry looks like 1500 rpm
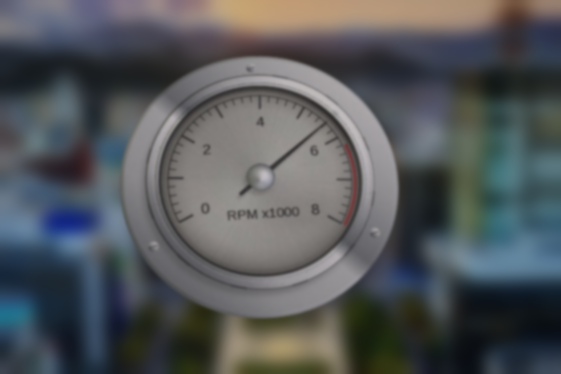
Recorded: 5600 rpm
